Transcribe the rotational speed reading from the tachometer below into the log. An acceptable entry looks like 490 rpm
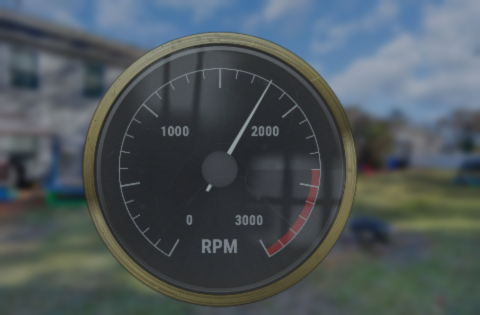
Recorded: 1800 rpm
